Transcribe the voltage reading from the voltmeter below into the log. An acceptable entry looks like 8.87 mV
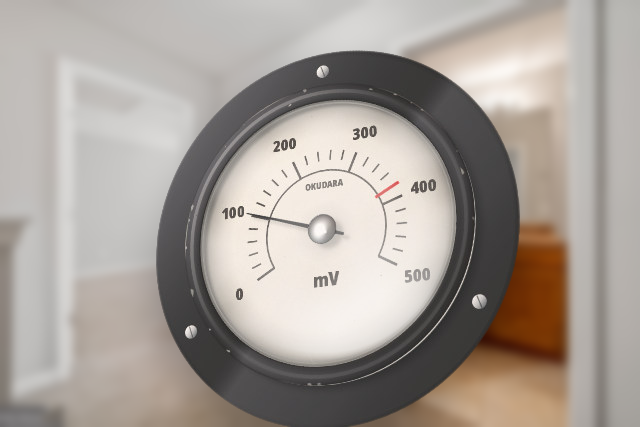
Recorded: 100 mV
